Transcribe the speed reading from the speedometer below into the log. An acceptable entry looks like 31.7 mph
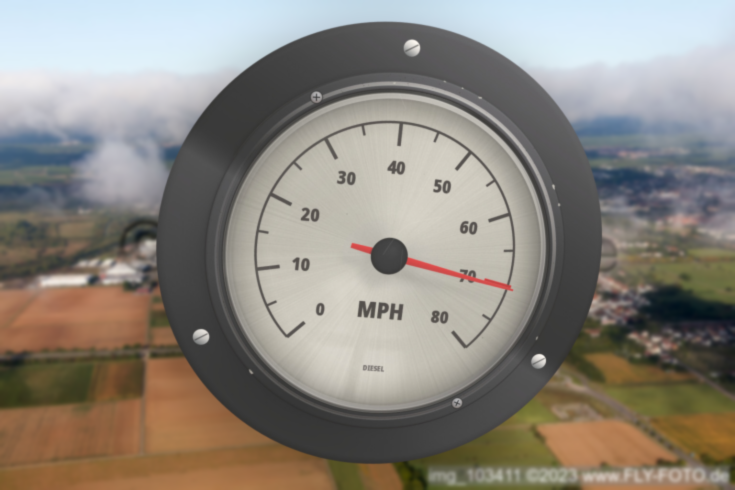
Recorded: 70 mph
